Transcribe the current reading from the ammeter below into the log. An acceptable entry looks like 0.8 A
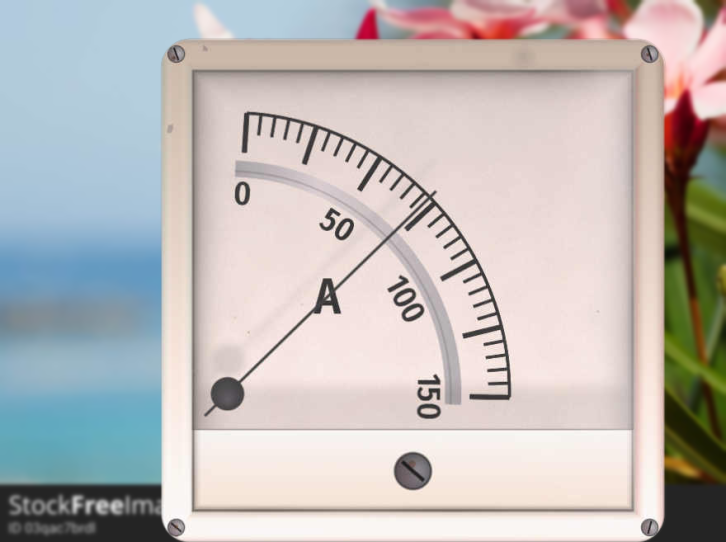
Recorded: 72.5 A
